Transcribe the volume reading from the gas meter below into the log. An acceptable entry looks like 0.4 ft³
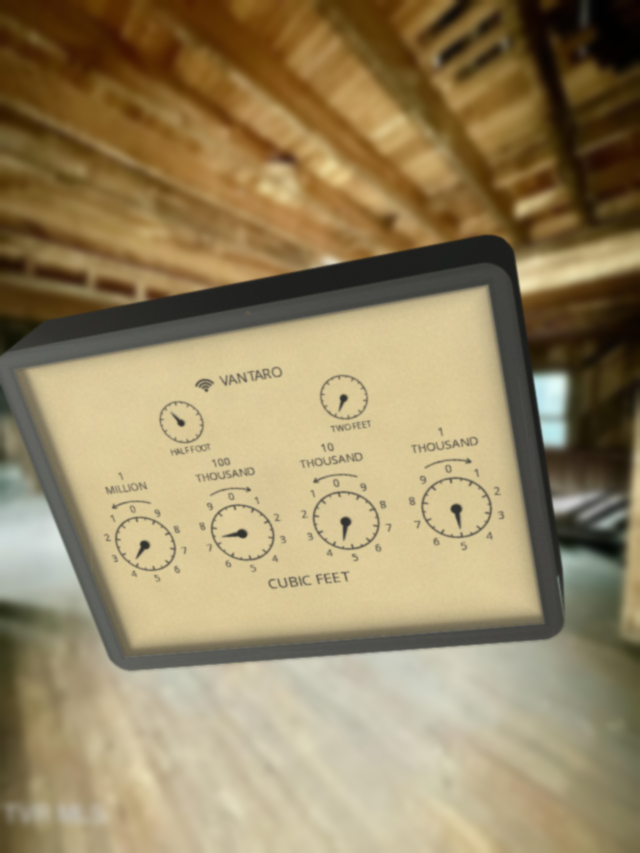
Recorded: 374500 ft³
